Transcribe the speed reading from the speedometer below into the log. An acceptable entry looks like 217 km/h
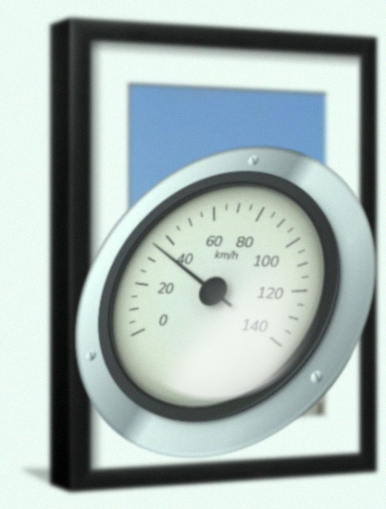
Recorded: 35 km/h
